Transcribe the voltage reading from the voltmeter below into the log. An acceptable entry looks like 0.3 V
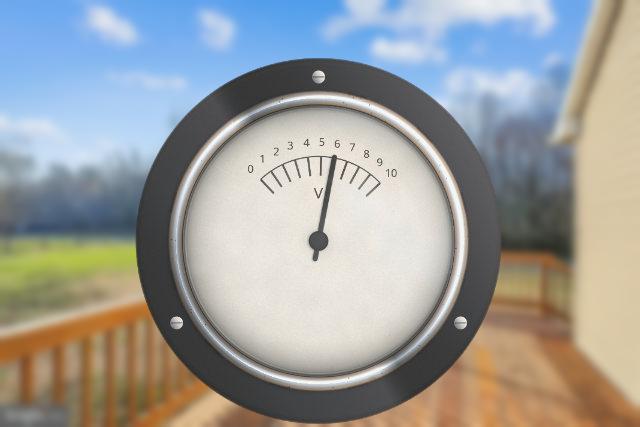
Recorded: 6 V
